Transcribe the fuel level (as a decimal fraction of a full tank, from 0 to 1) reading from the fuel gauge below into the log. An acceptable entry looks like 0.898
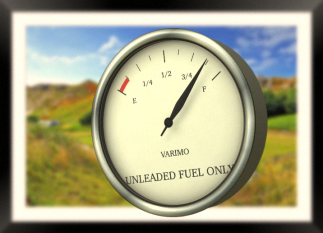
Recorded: 0.875
